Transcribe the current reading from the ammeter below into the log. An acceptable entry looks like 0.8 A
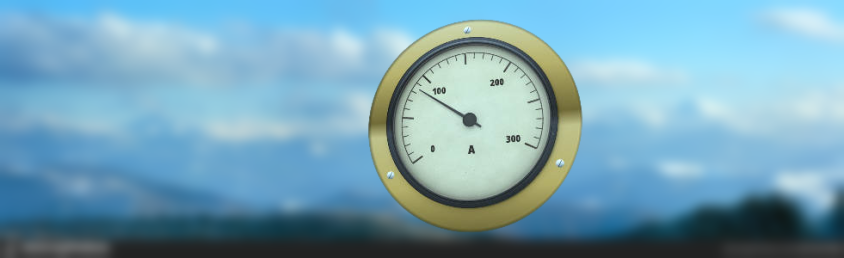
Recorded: 85 A
